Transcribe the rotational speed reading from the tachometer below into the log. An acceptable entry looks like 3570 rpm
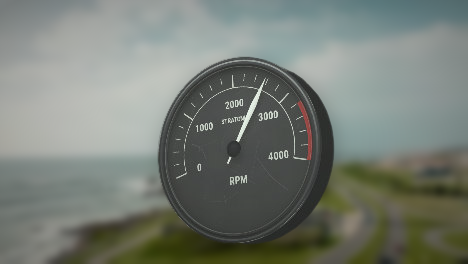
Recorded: 2600 rpm
